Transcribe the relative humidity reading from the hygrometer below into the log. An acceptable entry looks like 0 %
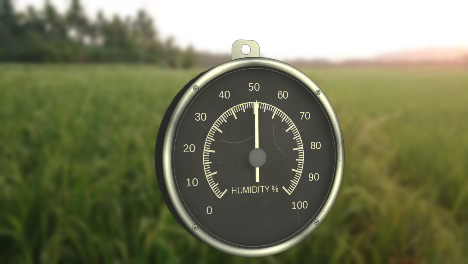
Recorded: 50 %
